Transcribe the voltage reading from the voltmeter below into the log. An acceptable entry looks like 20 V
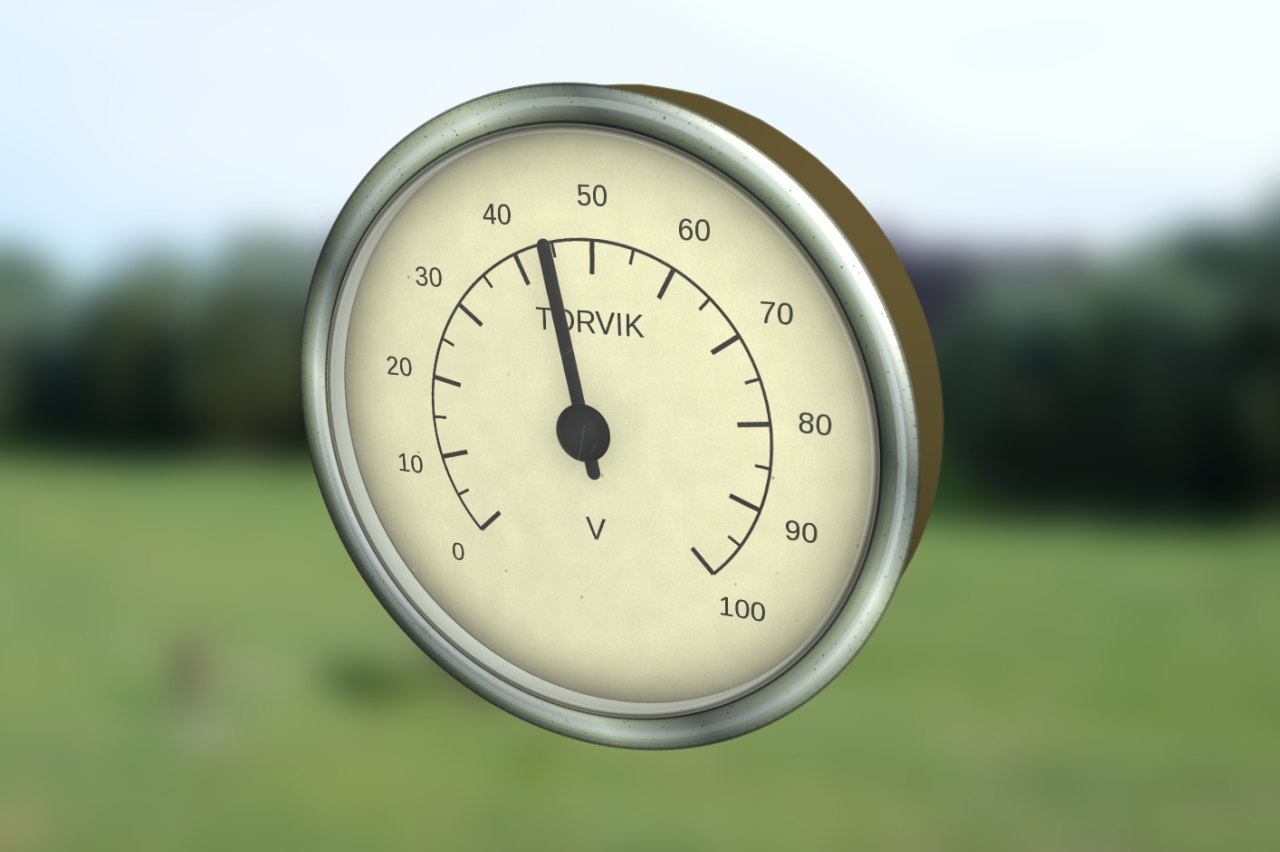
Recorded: 45 V
